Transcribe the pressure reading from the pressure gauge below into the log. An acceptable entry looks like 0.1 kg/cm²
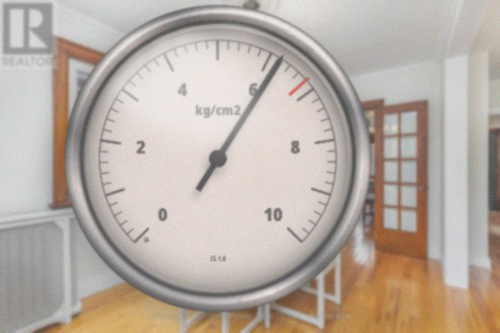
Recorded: 6.2 kg/cm²
